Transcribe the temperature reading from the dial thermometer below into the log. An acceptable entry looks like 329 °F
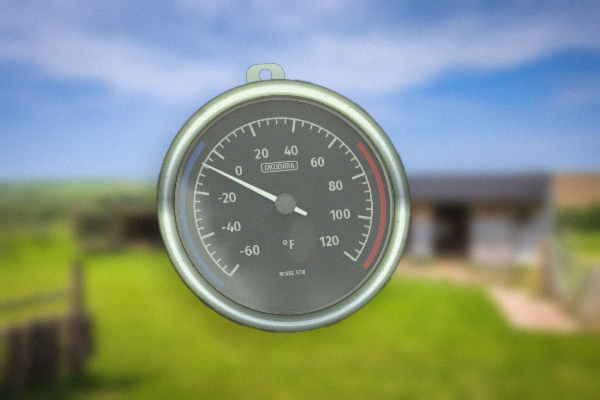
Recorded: -8 °F
